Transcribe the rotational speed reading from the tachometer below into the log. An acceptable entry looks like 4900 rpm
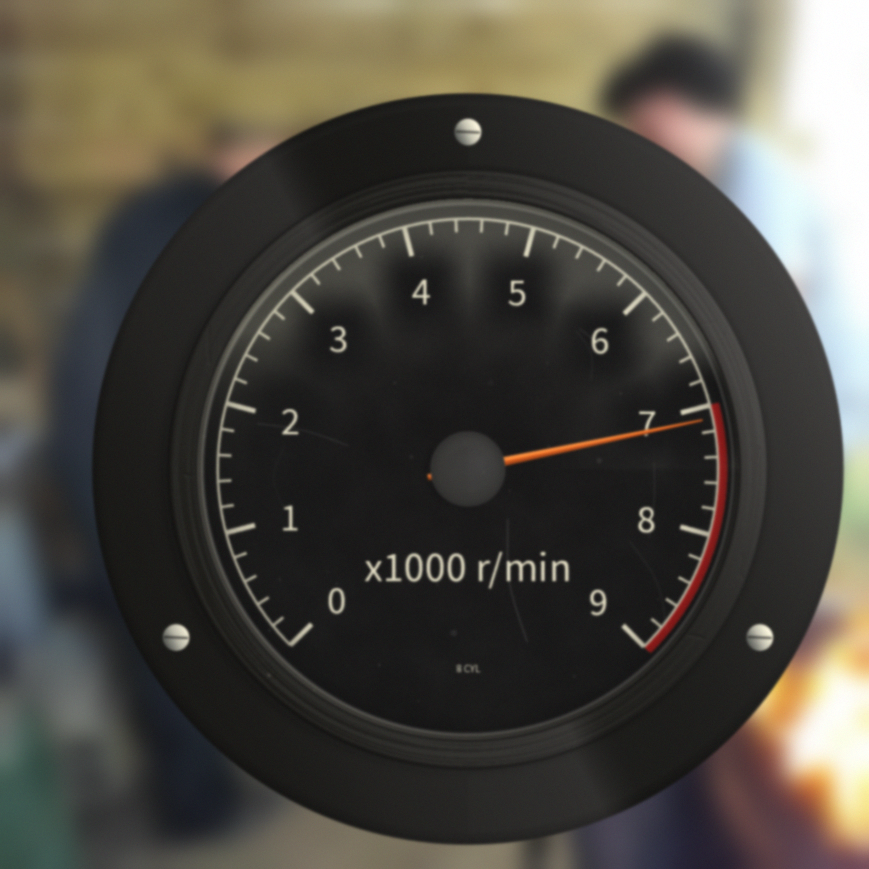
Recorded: 7100 rpm
